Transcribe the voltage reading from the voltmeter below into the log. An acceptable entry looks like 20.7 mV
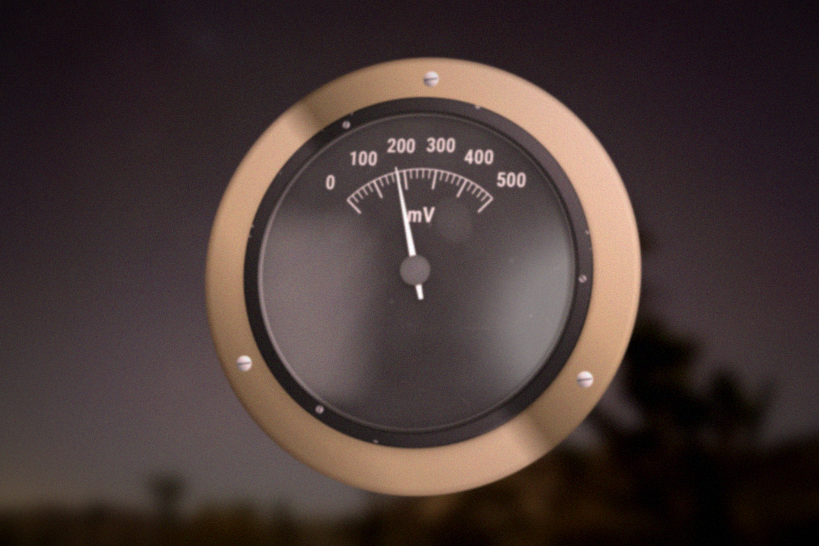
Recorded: 180 mV
